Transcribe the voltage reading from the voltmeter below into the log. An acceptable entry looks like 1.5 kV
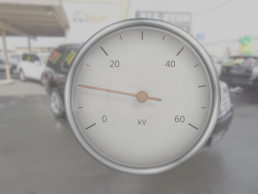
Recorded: 10 kV
